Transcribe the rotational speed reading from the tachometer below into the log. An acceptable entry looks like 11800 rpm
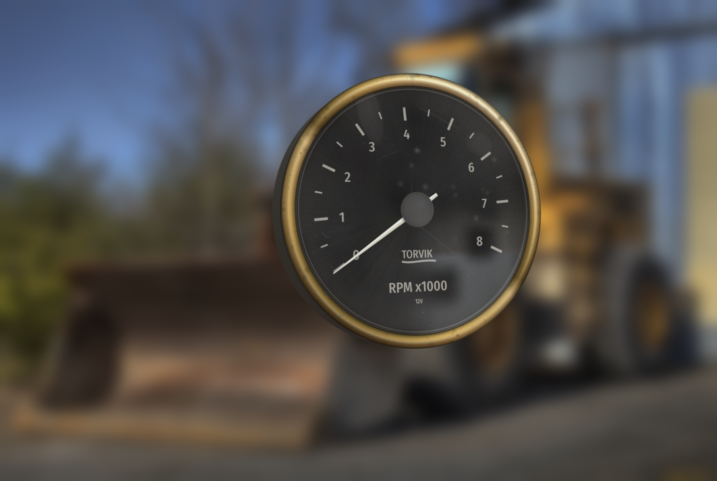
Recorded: 0 rpm
